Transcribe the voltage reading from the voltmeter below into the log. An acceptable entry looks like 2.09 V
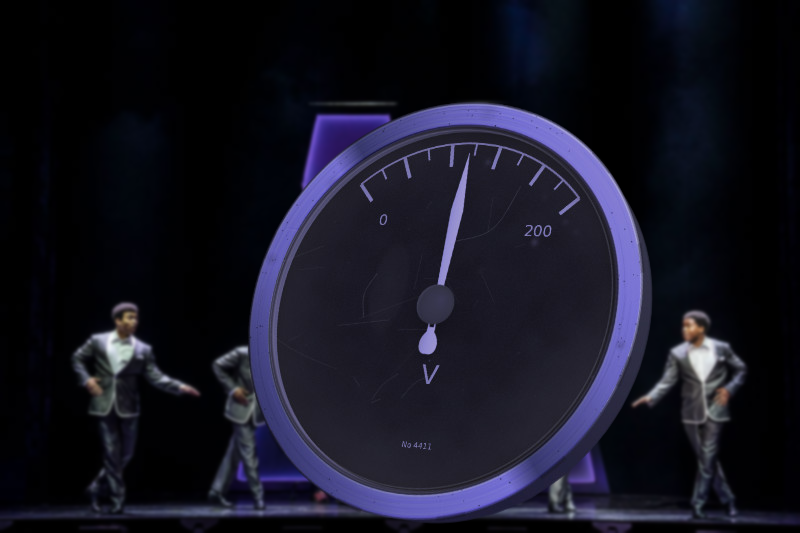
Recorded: 100 V
